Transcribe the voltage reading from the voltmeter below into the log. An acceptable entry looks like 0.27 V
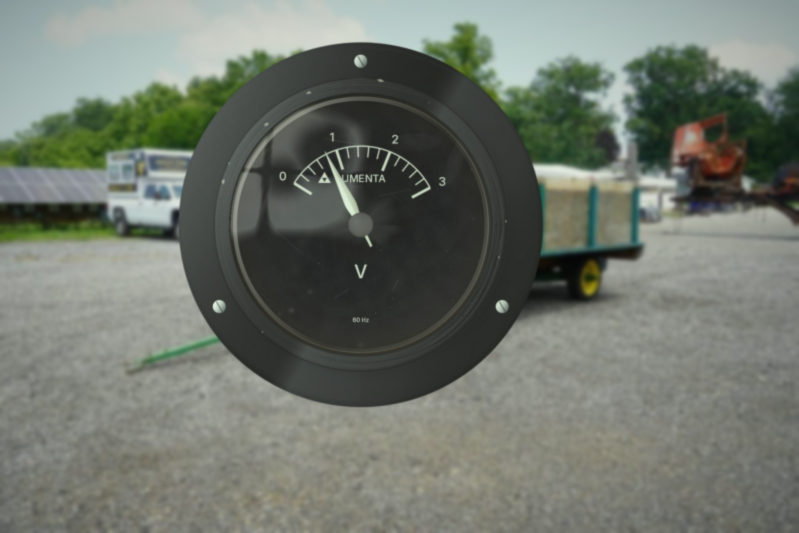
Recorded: 0.8 V
